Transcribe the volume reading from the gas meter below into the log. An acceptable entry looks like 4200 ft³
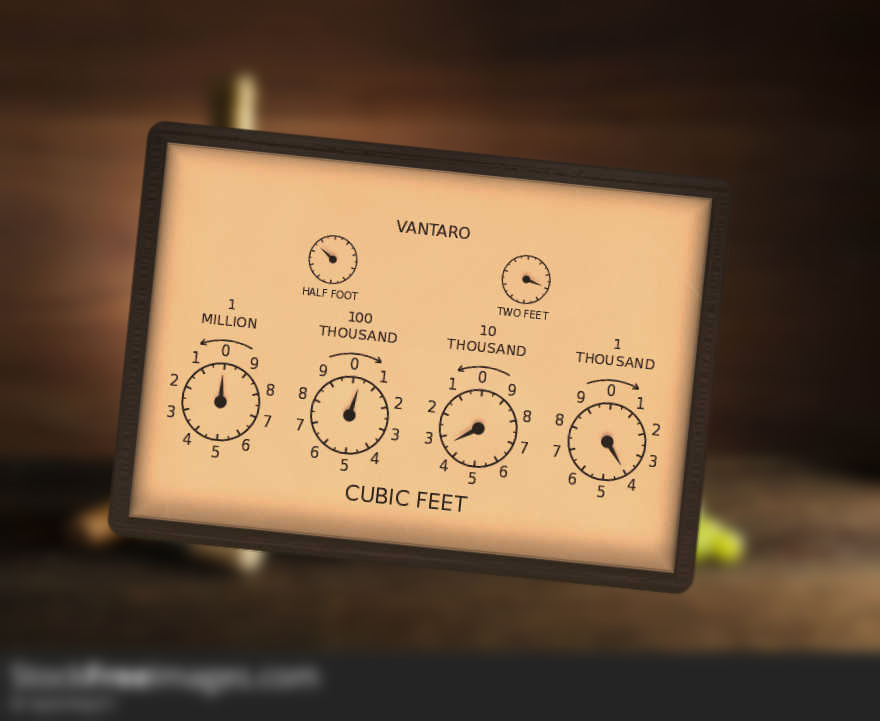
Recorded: 3400 ft³
